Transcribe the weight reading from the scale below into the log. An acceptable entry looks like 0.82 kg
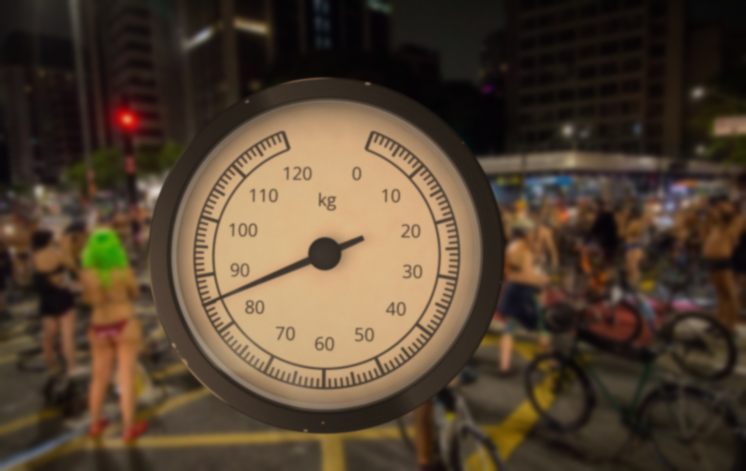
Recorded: 85 kg
